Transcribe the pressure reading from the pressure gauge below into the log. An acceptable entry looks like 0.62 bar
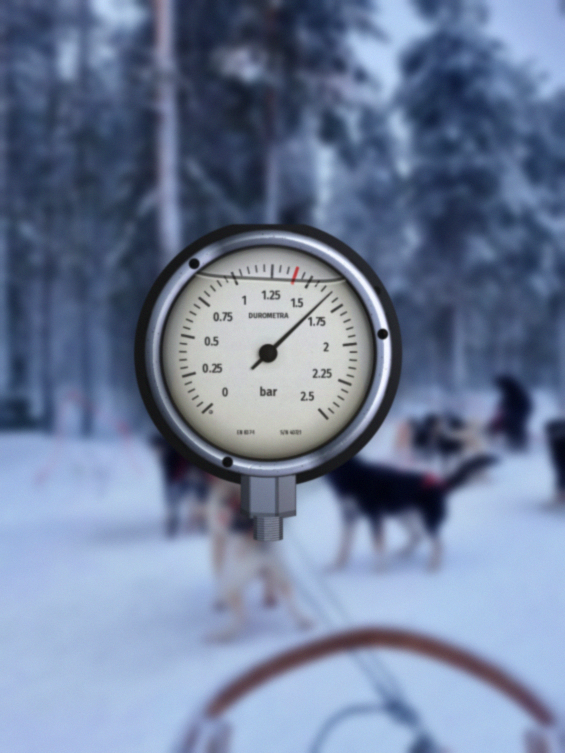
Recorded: 1.65 bar
